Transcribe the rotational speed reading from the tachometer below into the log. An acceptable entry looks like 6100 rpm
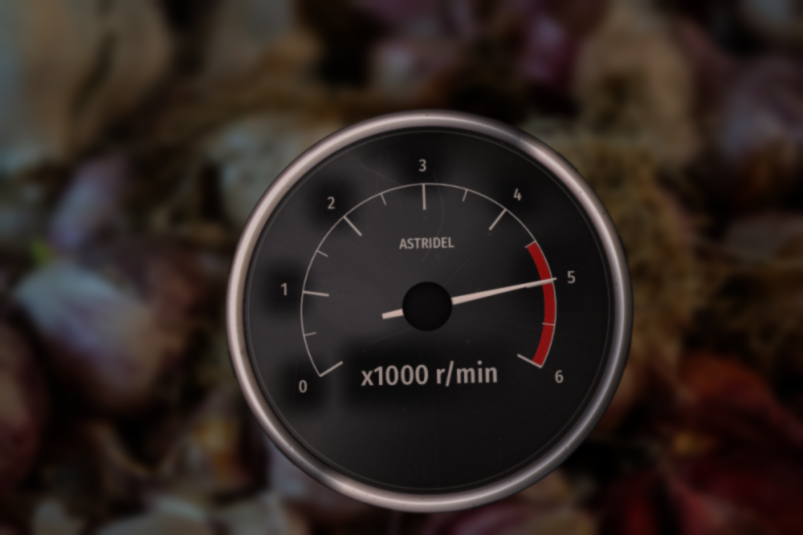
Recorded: 5000 rpm
